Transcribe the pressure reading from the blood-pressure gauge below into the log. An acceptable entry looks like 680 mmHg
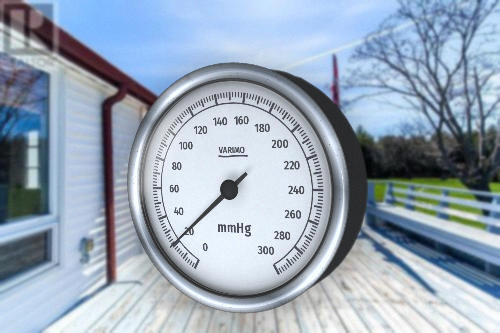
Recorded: 20 mmHg
